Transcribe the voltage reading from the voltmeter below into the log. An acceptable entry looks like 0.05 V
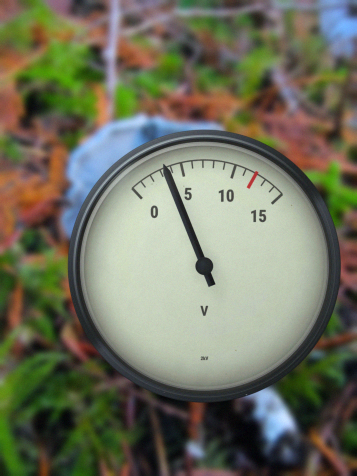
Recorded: 3.5 V
